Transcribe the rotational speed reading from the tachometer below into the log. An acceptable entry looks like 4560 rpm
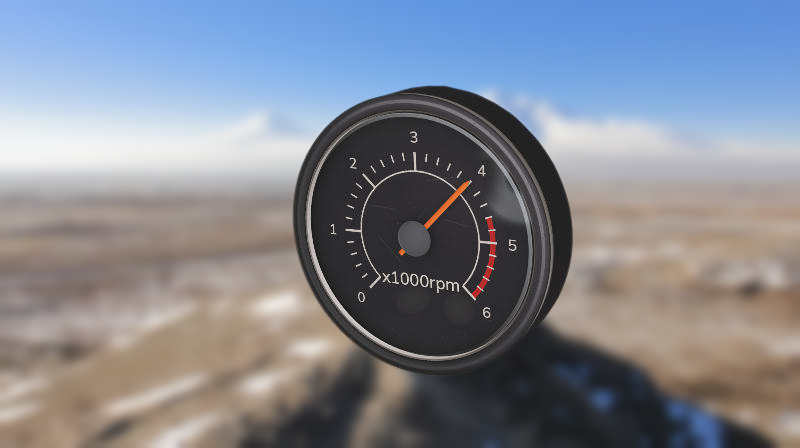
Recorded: 4000 rpm
